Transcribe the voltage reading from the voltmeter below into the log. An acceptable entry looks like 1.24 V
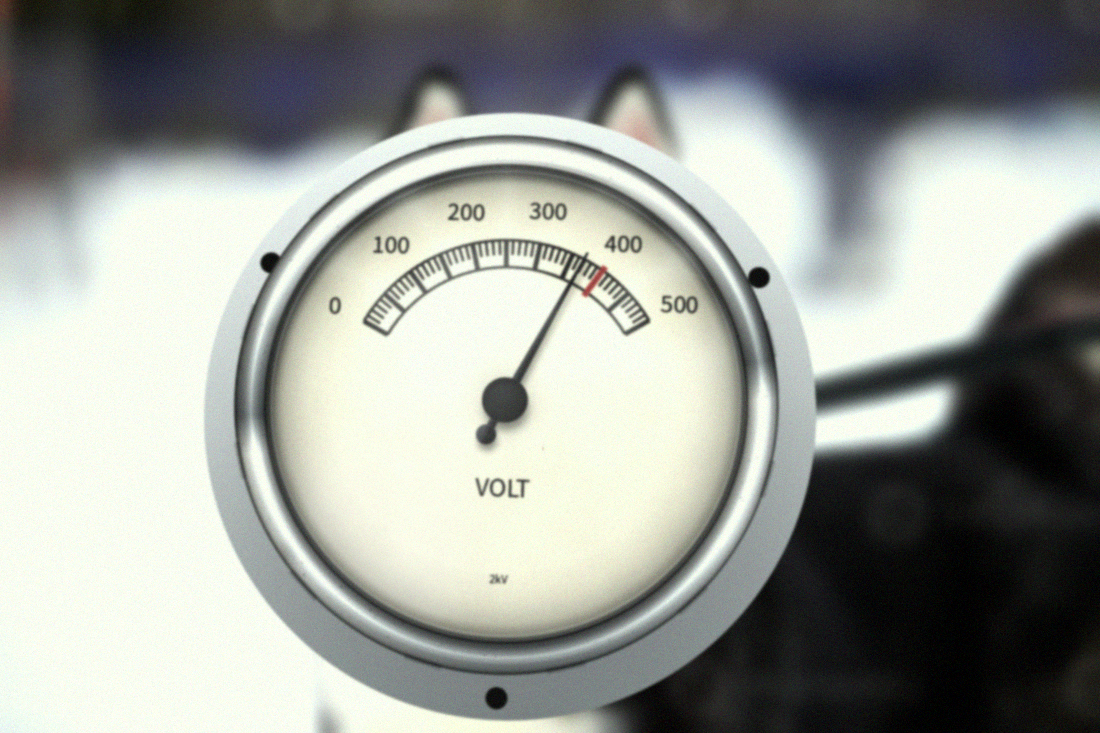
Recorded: 370 V
